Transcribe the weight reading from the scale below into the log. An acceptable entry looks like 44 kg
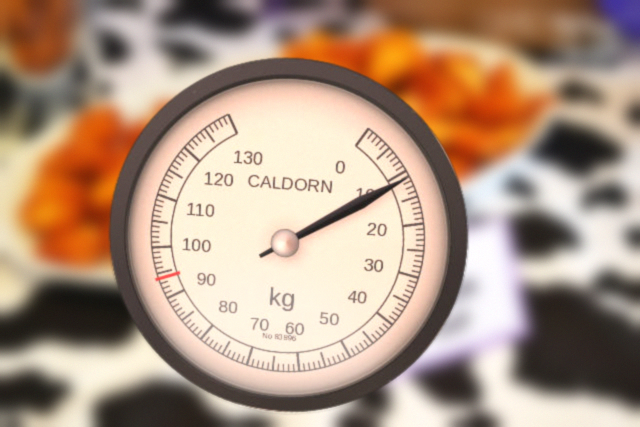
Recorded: 11 kg
